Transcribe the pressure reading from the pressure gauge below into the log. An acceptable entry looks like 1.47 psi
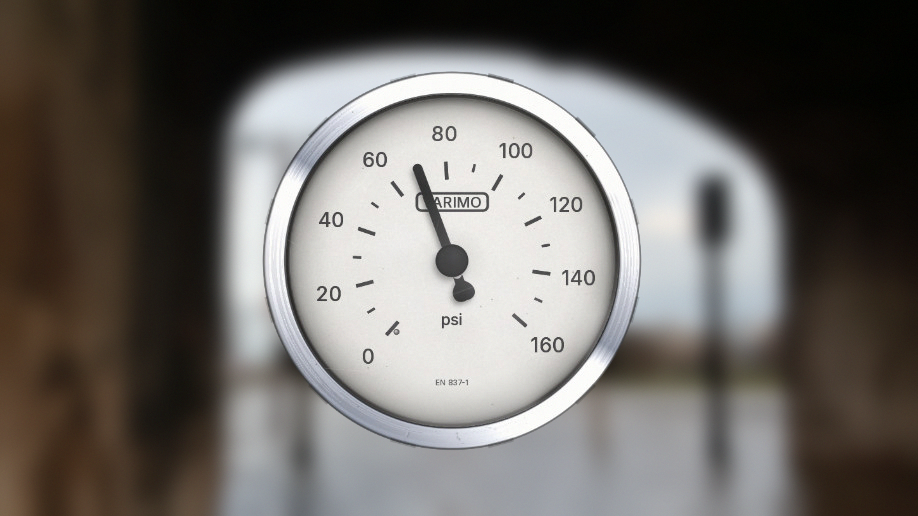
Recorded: 70 psi
